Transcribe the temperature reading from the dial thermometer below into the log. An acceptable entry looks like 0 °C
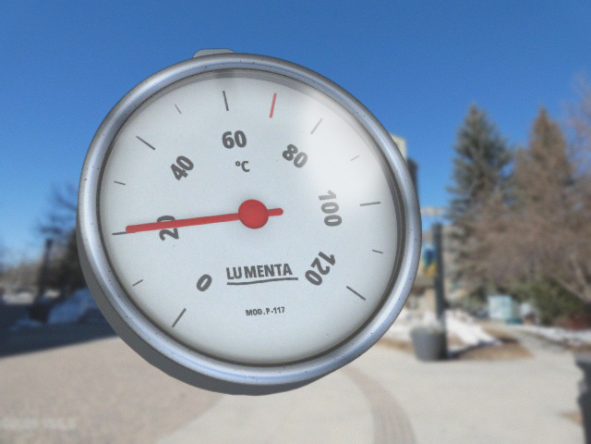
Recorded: 20 °C
